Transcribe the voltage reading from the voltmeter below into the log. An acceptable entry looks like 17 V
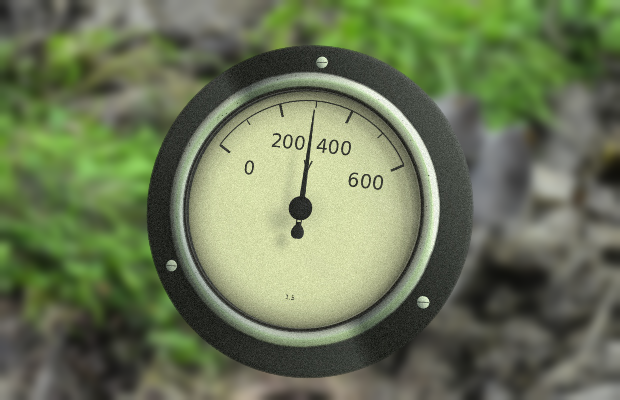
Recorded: 300 V
